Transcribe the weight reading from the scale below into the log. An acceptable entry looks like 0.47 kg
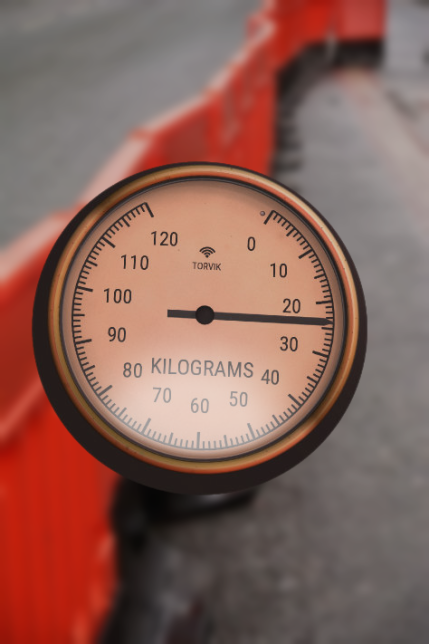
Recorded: 24 kg
